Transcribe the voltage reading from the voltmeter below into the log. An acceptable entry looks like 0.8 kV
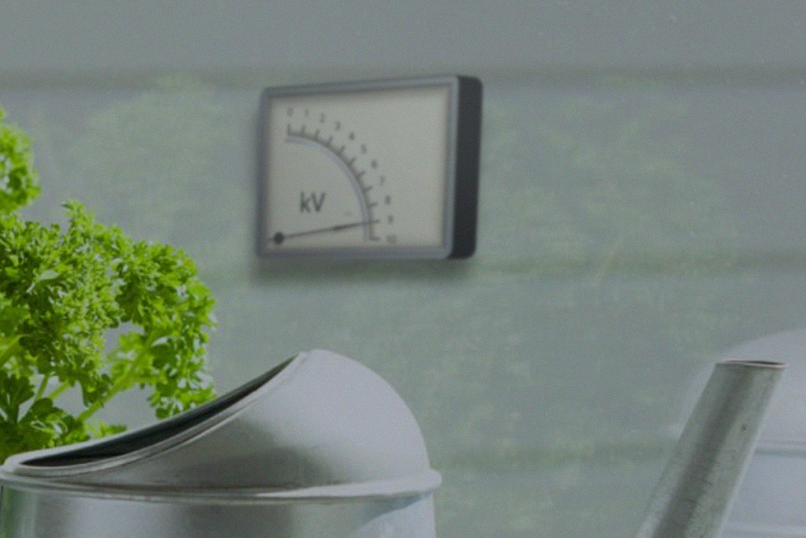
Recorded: 9 kV
